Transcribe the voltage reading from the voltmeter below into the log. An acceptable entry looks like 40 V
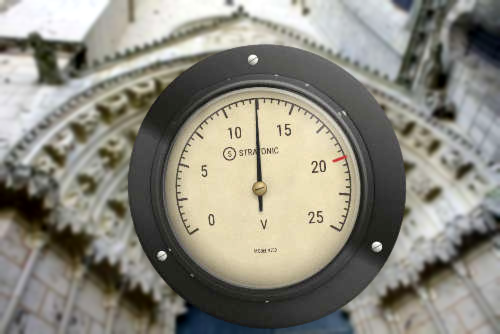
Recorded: 12.5 V
